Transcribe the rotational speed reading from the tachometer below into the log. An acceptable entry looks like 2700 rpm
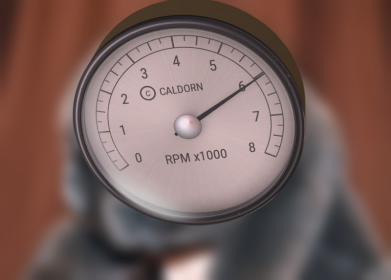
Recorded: 6000 rpm
